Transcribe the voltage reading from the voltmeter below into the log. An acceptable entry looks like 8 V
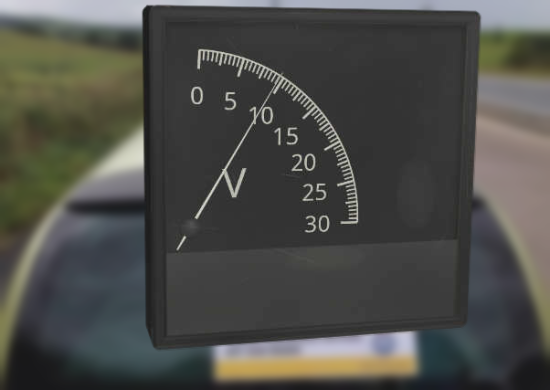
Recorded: 9.5 V
